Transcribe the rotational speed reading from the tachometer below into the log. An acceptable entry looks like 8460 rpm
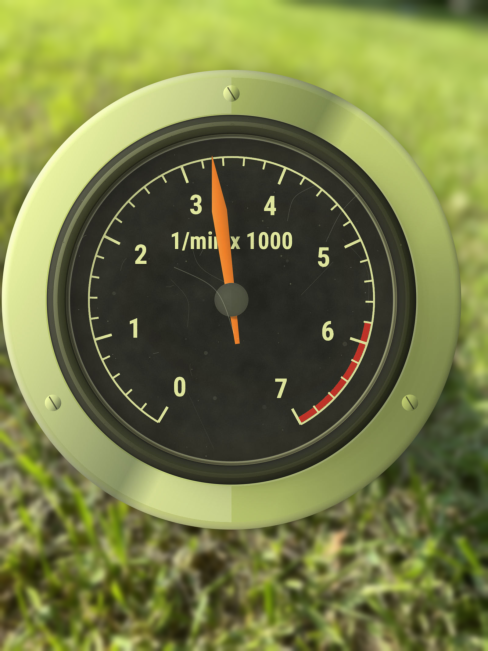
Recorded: 3300 rpm
